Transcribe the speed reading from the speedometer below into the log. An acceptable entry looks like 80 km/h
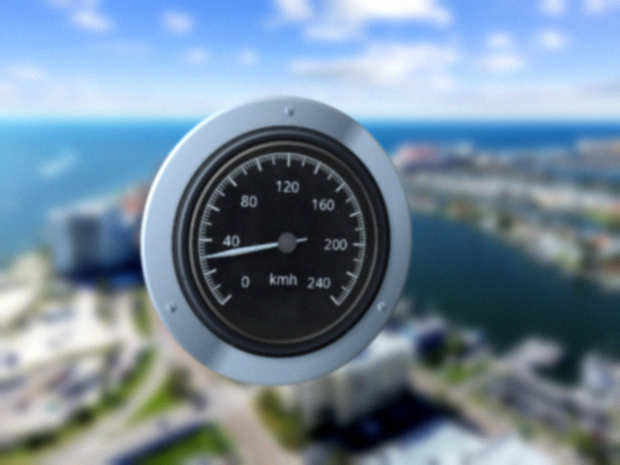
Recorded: 30 km/h
